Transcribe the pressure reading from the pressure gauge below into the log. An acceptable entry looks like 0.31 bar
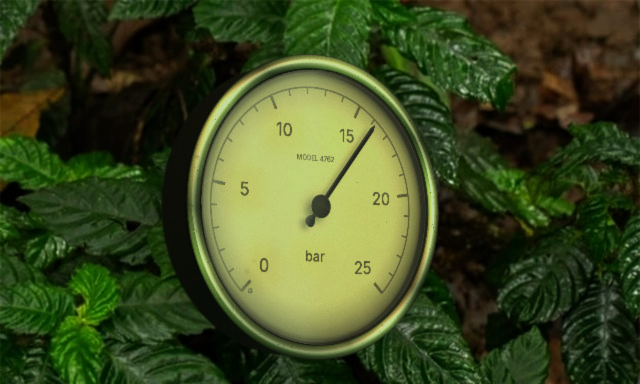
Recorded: 16 bar
